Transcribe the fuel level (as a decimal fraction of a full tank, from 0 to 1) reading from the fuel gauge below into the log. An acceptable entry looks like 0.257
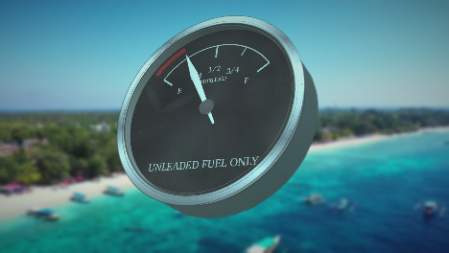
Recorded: 0.25
